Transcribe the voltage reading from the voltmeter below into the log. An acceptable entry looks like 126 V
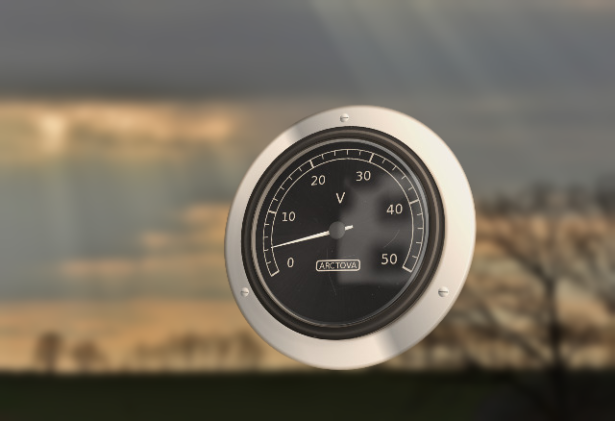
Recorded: 4 V
